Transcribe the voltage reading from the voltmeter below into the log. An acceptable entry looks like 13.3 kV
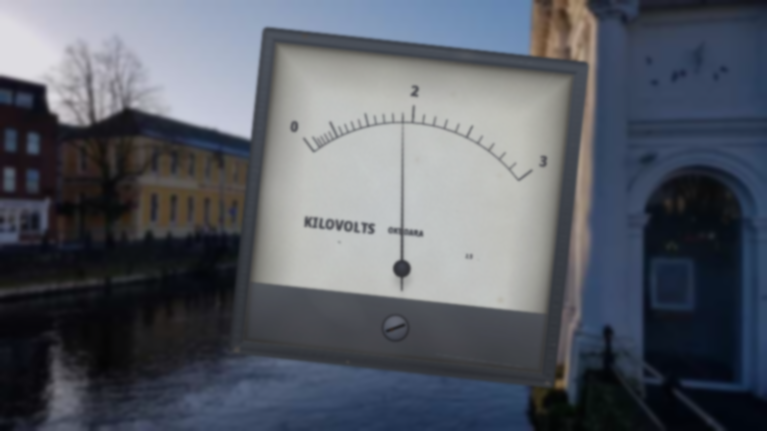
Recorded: 1.9 kV
